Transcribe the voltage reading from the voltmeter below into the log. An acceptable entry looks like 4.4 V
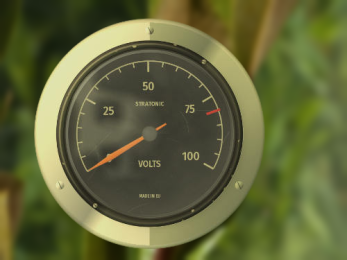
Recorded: 0 V
